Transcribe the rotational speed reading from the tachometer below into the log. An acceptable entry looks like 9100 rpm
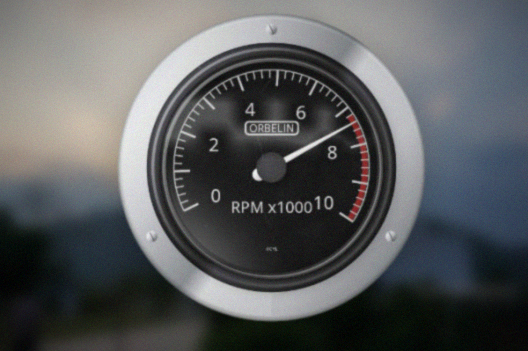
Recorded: 7400 rpm
